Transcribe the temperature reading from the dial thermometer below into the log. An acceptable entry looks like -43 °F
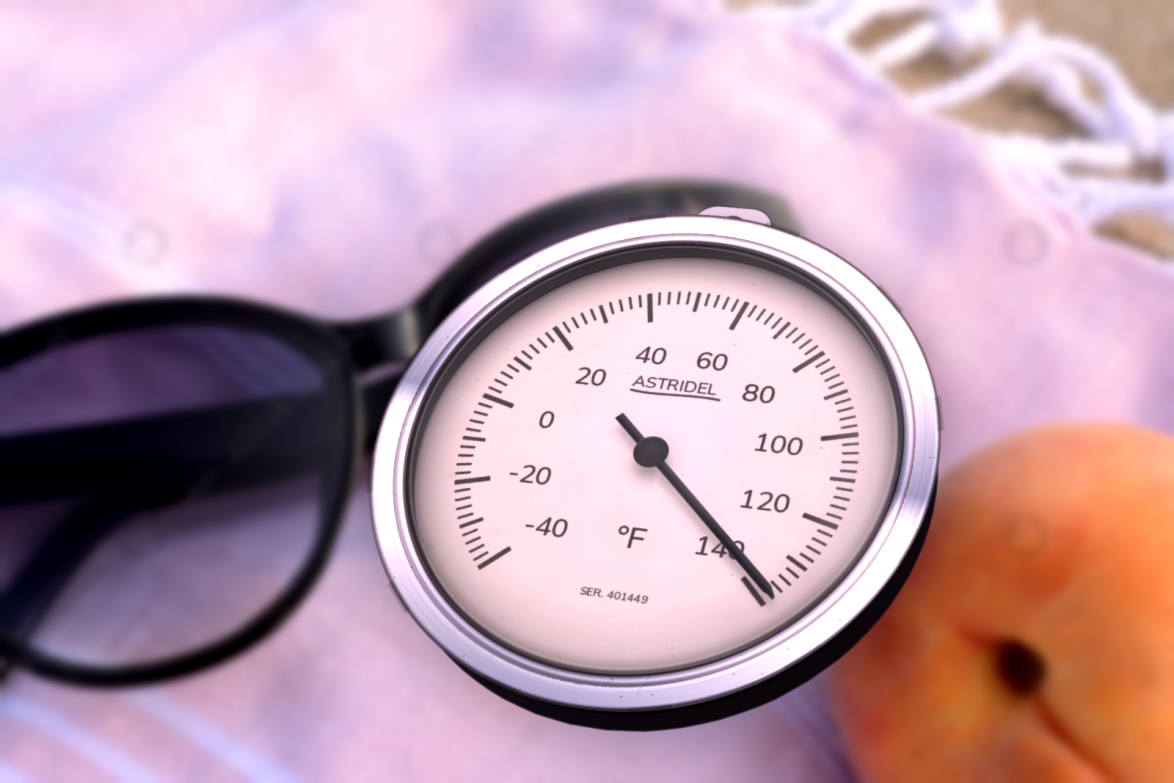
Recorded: 138 °F
